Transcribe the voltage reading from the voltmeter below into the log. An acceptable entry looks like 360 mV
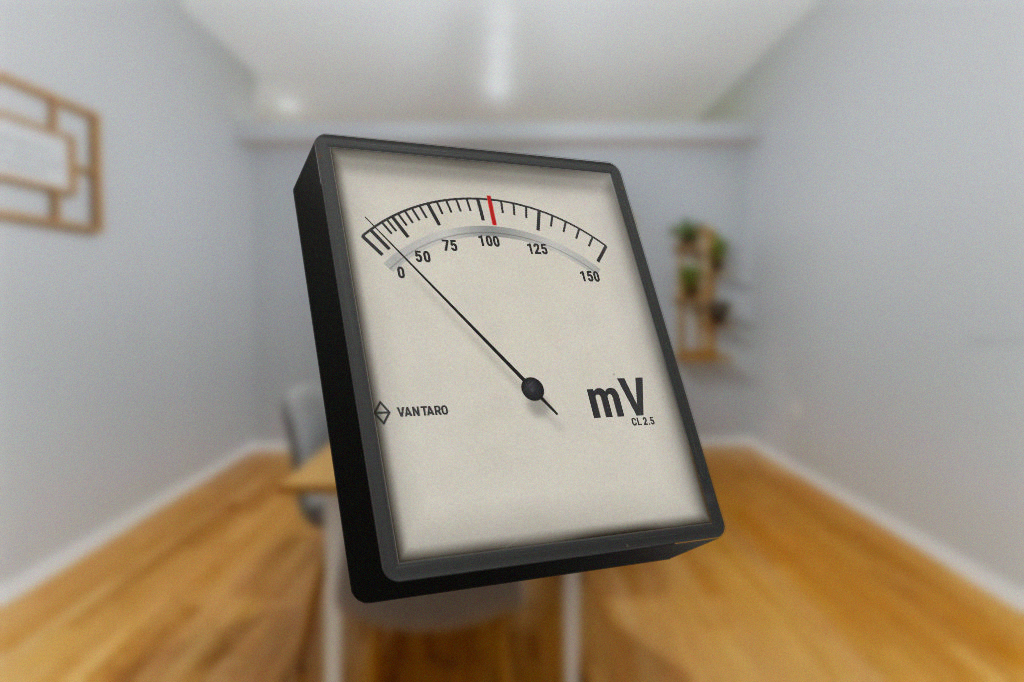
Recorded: 25 mV
